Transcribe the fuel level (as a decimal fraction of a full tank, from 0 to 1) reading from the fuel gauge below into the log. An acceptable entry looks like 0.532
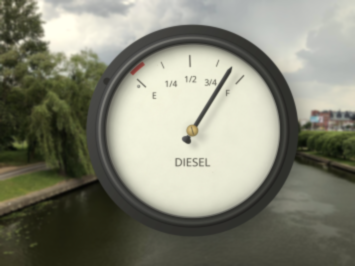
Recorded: 0.875
